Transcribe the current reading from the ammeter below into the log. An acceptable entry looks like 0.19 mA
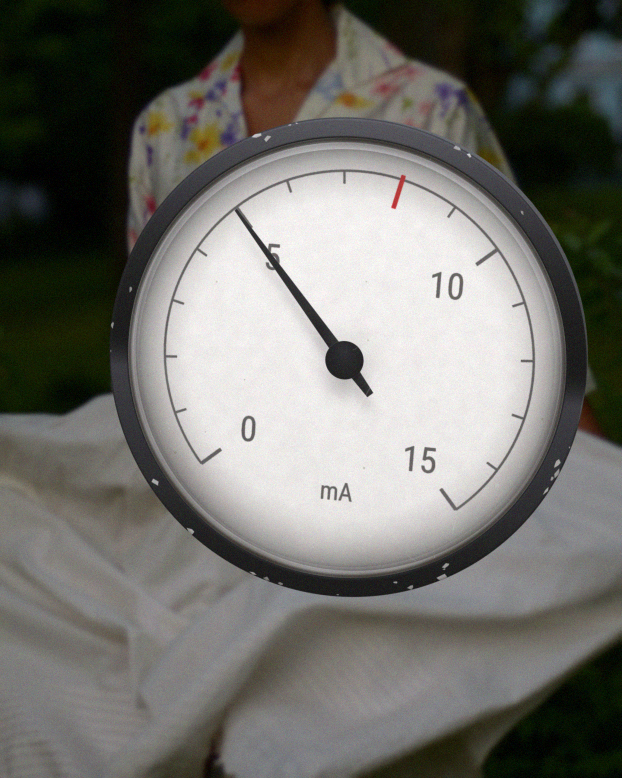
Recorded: 5 mA
